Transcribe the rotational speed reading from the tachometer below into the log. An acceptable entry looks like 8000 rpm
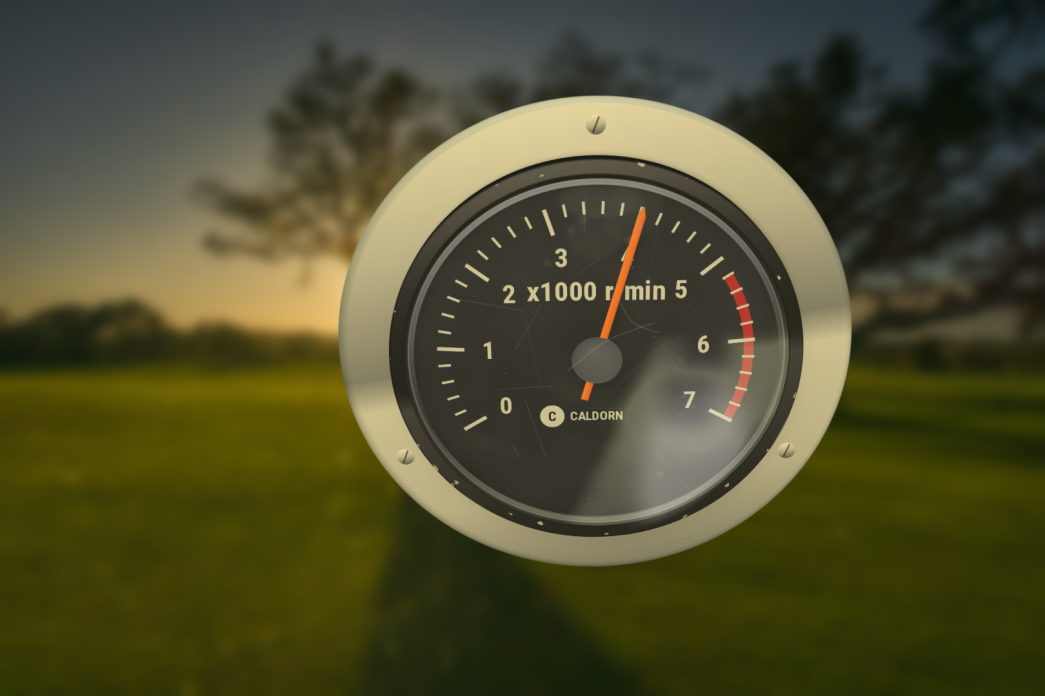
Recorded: 4000 rpm
